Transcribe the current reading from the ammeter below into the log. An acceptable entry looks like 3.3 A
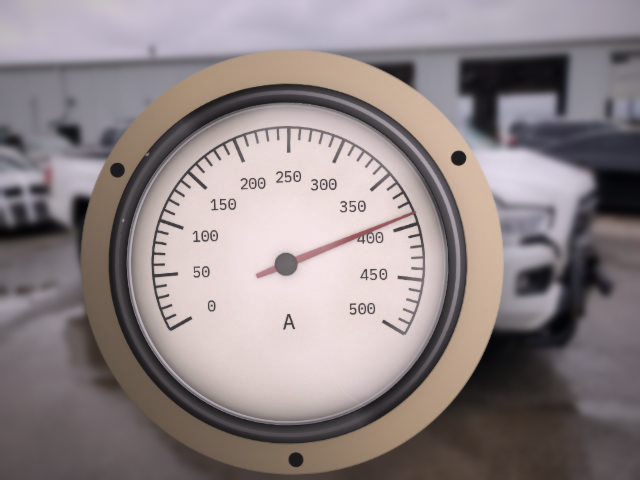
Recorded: 390 A
